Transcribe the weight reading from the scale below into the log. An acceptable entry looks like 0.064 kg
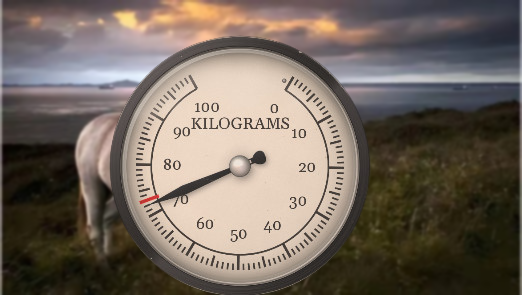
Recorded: 72 kg
